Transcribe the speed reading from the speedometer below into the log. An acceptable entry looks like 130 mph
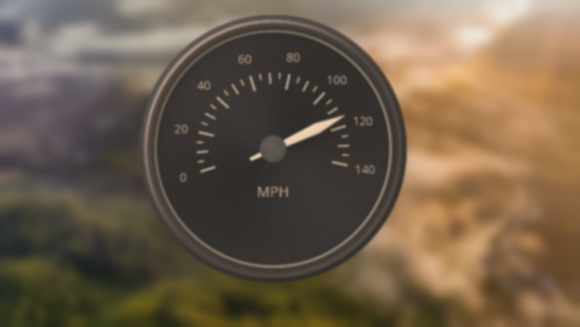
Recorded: 115 mph
